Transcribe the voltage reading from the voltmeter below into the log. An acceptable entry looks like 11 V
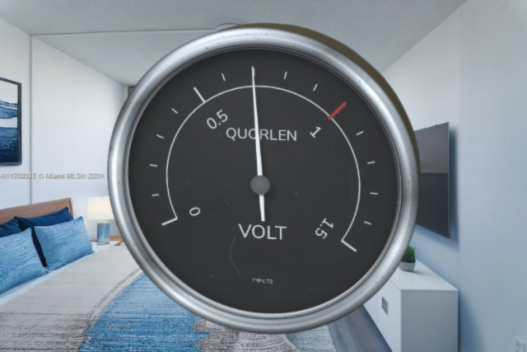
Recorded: 0.7 V
